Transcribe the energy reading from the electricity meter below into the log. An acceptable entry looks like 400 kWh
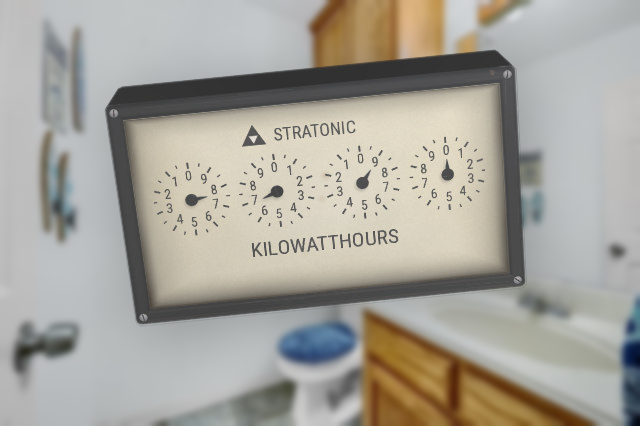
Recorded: 7690 kWh
